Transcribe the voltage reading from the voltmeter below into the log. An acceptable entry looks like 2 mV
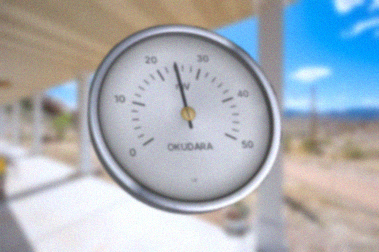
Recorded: 24 mV
